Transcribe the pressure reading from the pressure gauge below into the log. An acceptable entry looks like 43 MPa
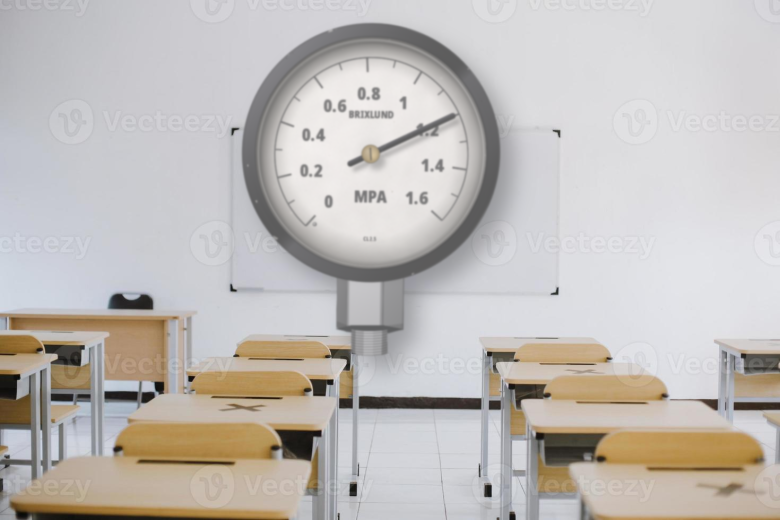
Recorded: 1.2 MPa
